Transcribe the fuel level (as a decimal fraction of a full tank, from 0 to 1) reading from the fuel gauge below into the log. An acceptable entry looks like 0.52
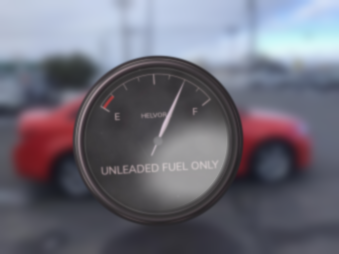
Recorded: 0.75
